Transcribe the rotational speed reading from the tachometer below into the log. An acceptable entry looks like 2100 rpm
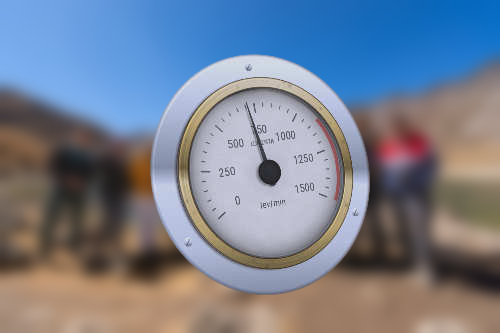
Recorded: 700 rpm
